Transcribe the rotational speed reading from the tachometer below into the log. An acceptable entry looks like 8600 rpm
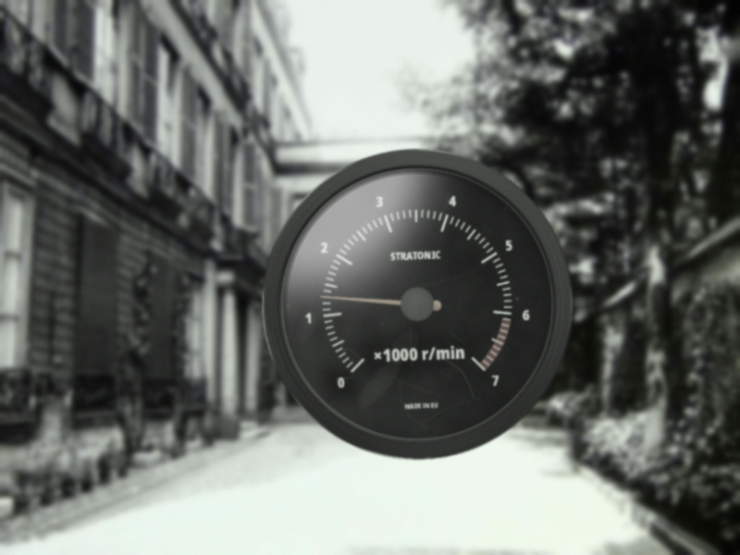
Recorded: 1300 rpm
